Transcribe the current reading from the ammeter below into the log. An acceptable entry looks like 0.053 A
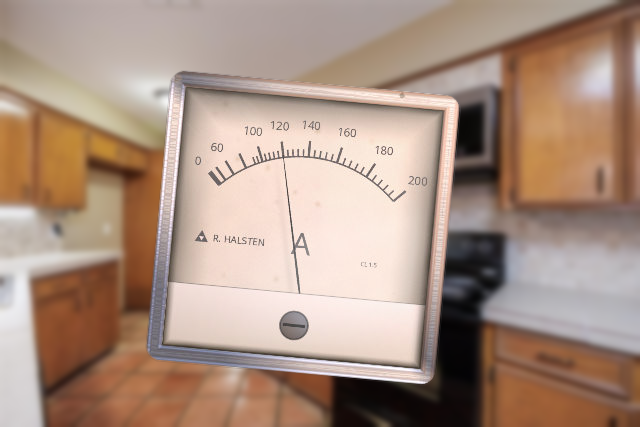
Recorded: 120 A
